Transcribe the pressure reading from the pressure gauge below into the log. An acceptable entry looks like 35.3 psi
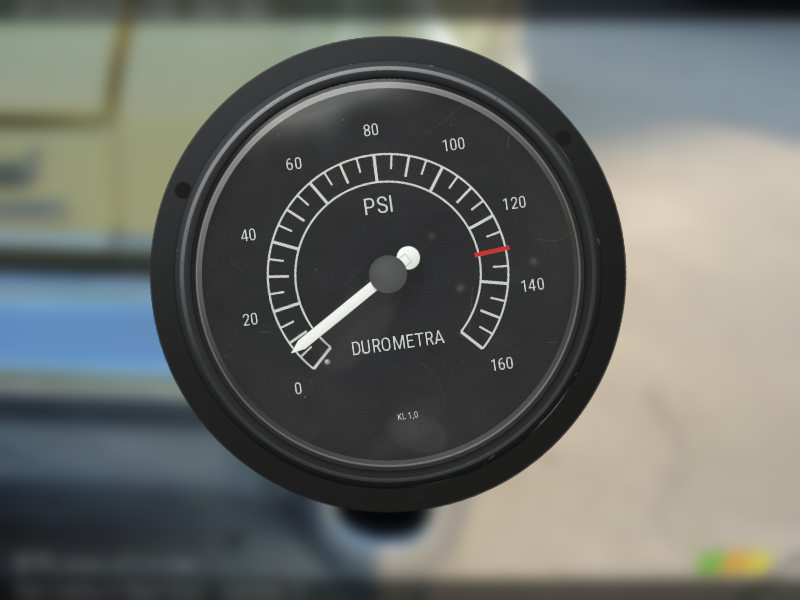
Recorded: 7.5 psi
